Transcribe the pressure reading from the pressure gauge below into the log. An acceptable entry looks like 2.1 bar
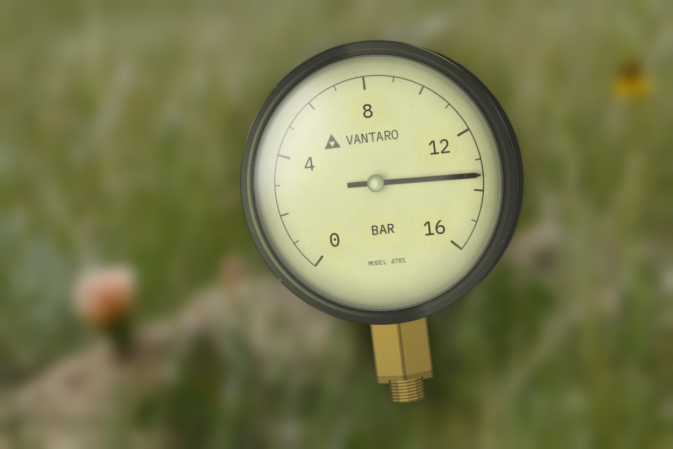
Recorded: 13.5 bar
